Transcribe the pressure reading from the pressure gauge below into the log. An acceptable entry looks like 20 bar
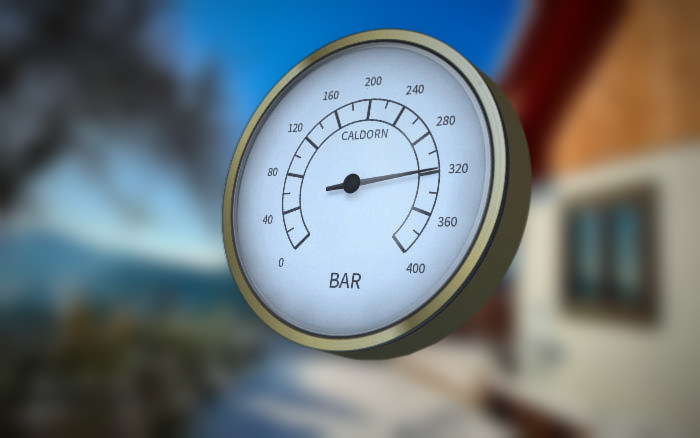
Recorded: 320 bar
